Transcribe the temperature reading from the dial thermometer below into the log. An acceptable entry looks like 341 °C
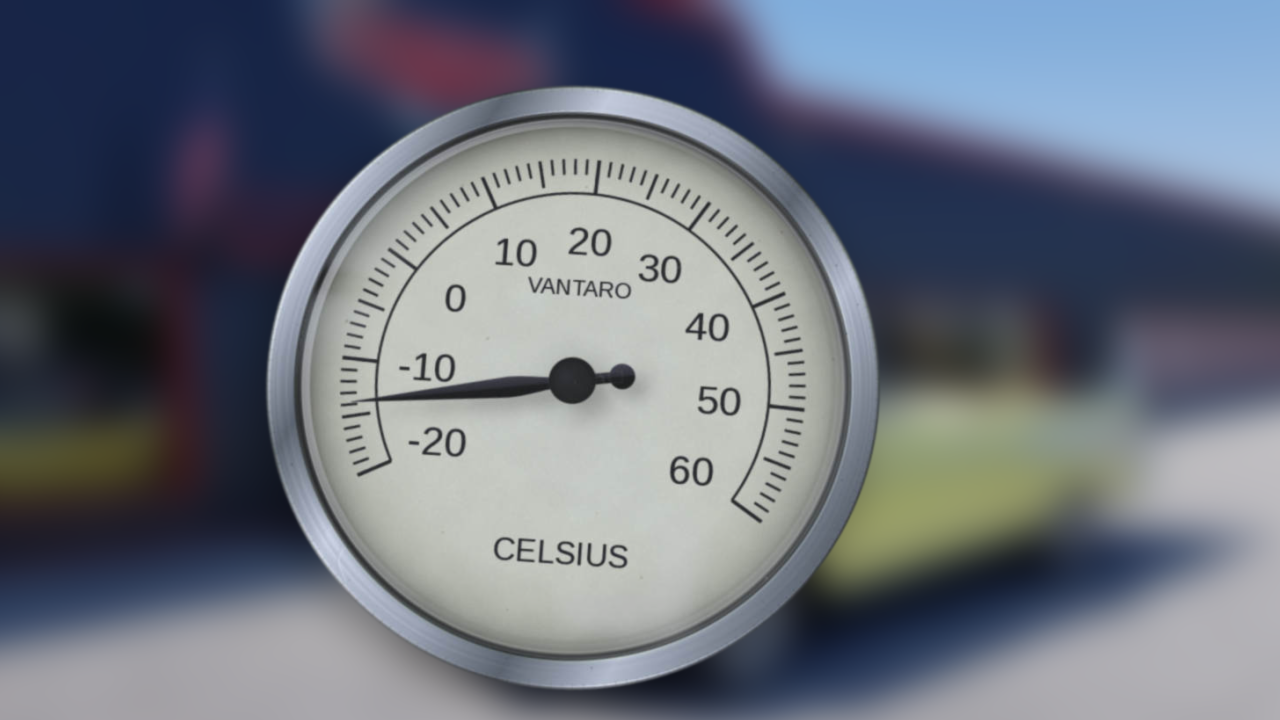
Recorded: -14 °C
